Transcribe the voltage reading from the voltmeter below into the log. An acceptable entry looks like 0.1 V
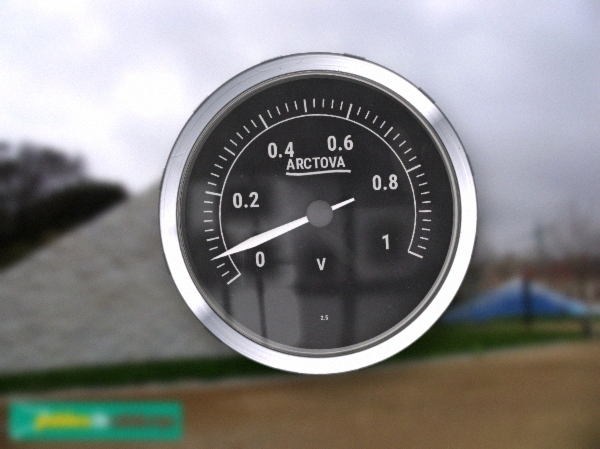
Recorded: 0.06 V
